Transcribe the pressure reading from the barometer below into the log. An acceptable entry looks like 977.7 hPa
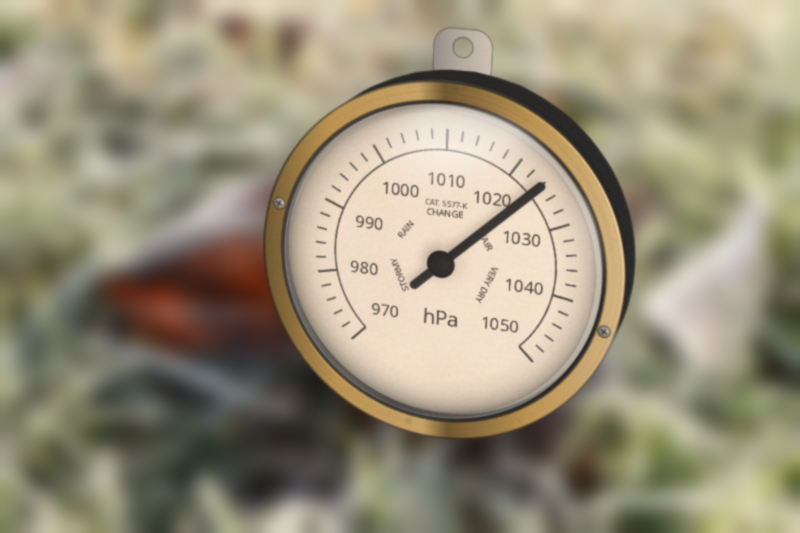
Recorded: 1024 hPa
